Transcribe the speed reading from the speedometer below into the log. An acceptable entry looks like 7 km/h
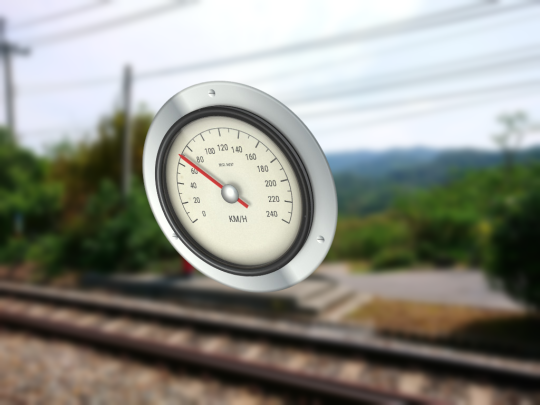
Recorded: 70 km/h
